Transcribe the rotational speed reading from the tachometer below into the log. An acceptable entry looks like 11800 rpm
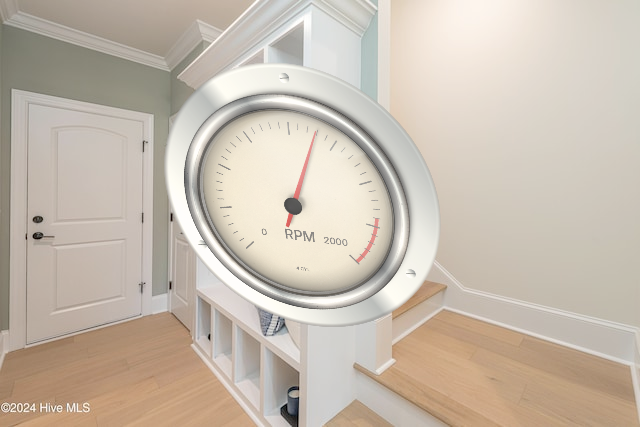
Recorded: 1150 rpm
